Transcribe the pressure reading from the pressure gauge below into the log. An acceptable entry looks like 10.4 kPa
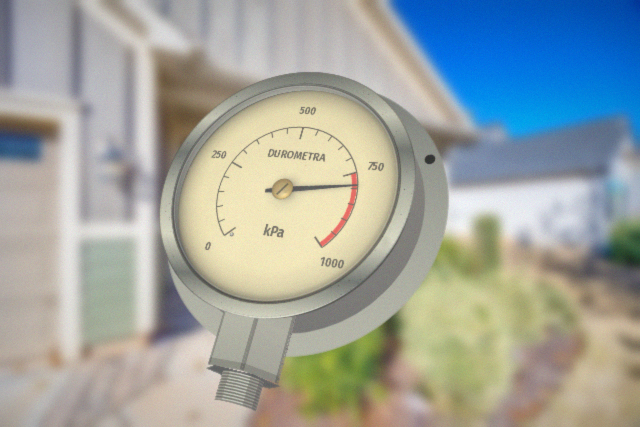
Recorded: 800 kPa
